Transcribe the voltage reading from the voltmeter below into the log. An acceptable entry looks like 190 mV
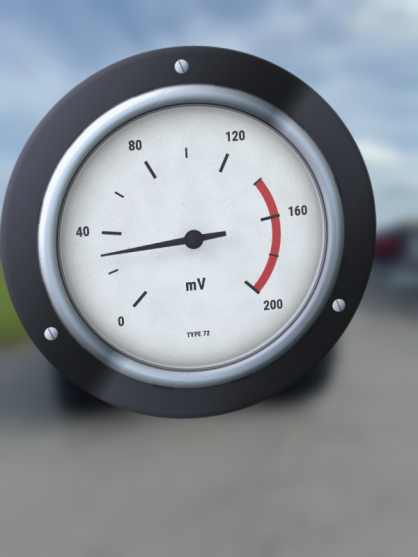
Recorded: 30 mV
